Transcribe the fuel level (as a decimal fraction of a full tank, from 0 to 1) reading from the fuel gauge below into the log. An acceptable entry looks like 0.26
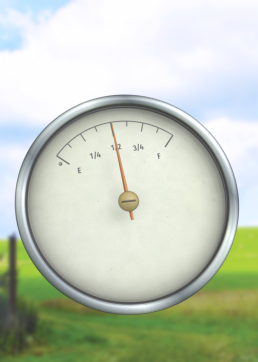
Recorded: 0.5
